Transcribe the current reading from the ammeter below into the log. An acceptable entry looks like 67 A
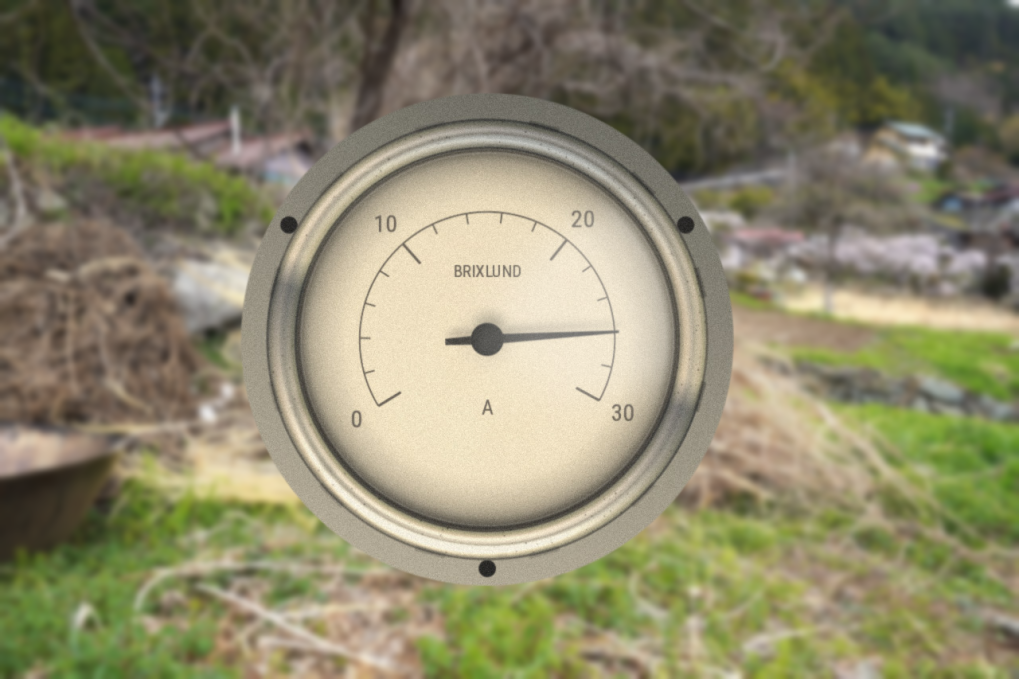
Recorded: 26 A
